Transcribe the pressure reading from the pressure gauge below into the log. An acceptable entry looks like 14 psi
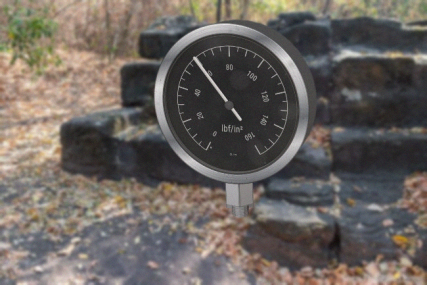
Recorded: 60 psi
